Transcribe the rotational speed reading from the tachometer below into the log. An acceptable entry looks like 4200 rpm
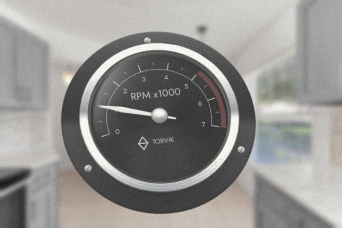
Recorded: 1000 rpm
